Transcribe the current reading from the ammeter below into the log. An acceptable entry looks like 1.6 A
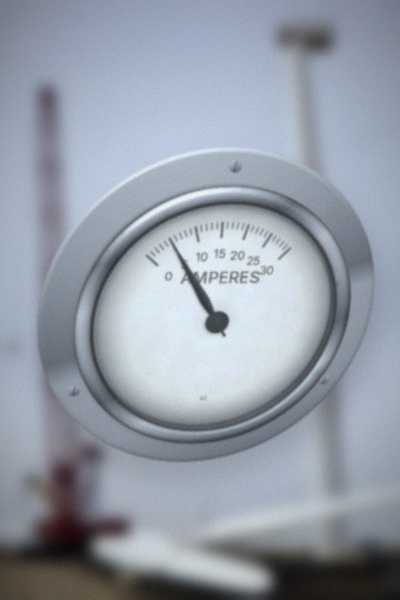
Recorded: 5 A
